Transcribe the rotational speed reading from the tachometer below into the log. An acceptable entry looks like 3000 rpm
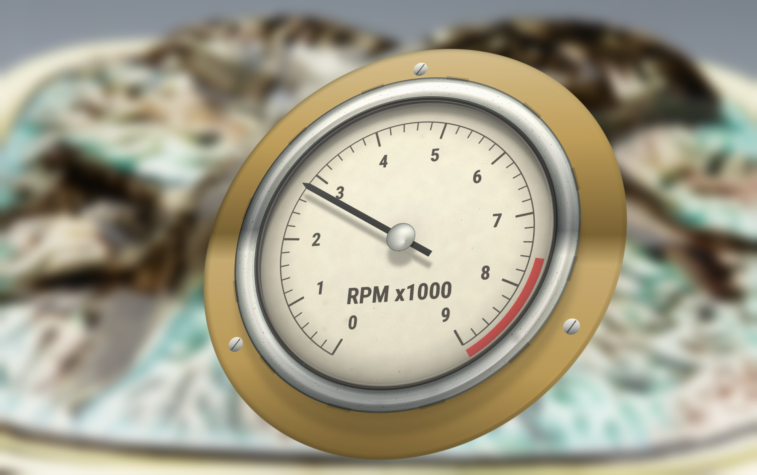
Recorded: 2800 rpm
